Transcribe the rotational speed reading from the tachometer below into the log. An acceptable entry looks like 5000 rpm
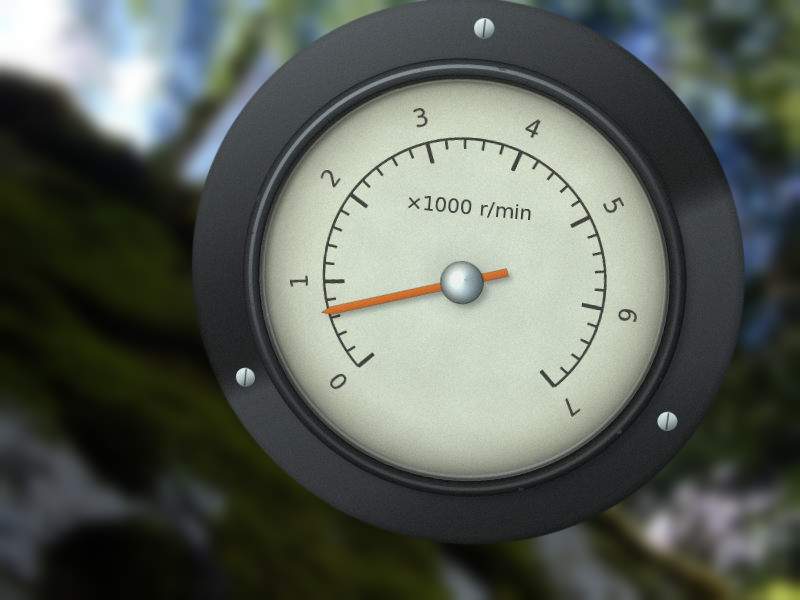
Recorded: 700 rpm
